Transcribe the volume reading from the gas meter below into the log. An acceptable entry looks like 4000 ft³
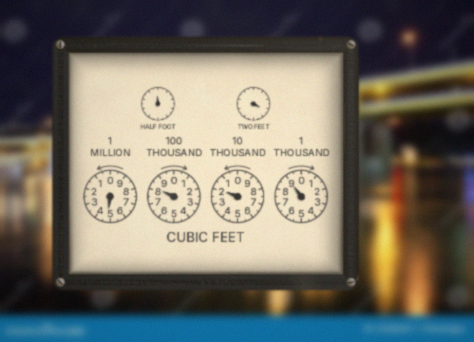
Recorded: 481900 ft³
